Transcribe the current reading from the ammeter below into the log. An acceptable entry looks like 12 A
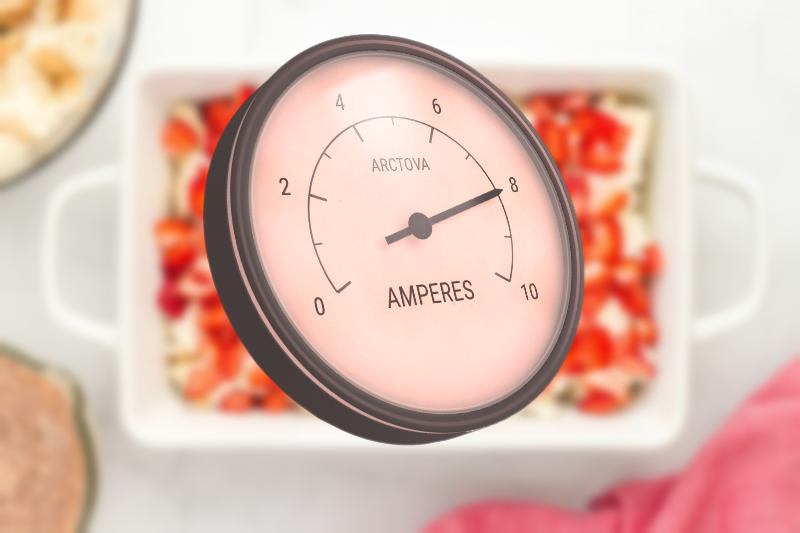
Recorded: 8 A
